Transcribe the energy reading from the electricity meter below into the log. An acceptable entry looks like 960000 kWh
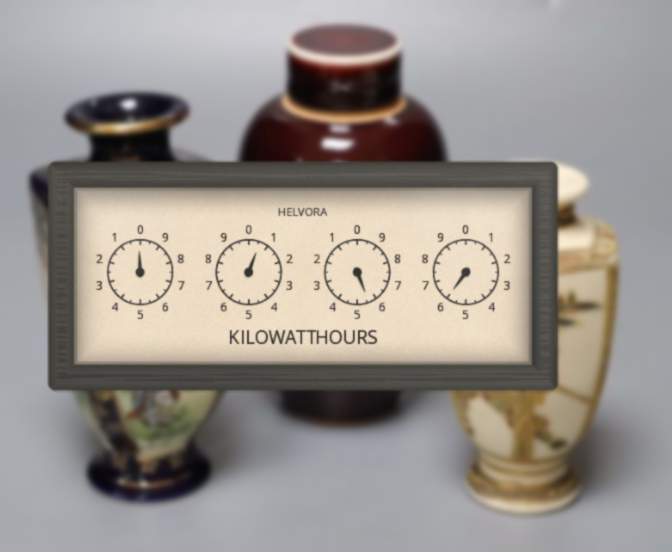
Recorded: 56 kWh
